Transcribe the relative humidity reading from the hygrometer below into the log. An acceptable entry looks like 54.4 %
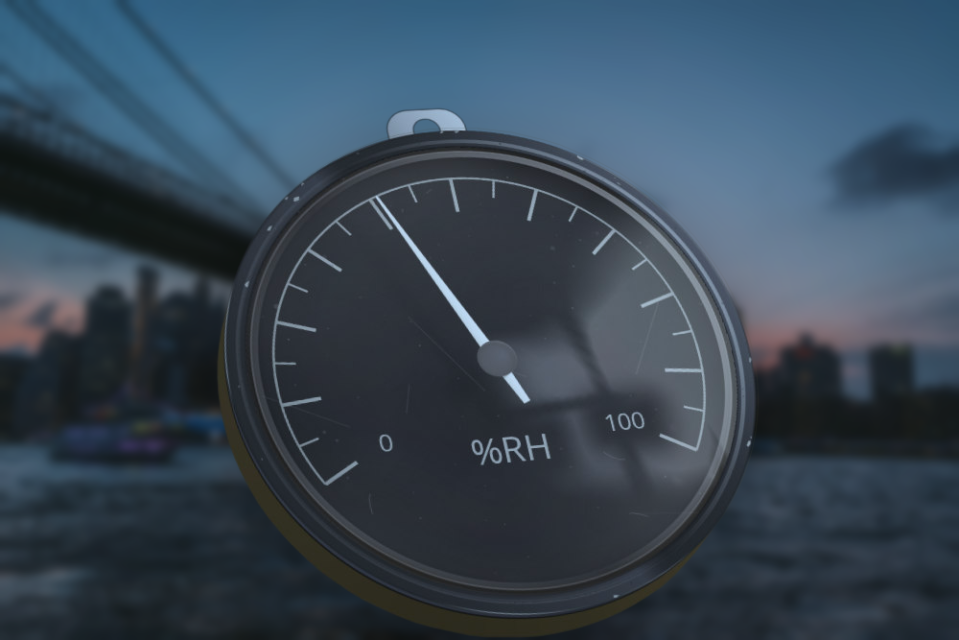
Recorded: 40 %
